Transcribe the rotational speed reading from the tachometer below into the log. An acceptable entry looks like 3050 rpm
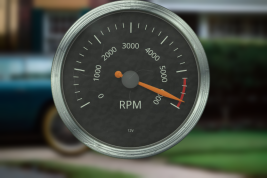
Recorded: 5800 rpm
